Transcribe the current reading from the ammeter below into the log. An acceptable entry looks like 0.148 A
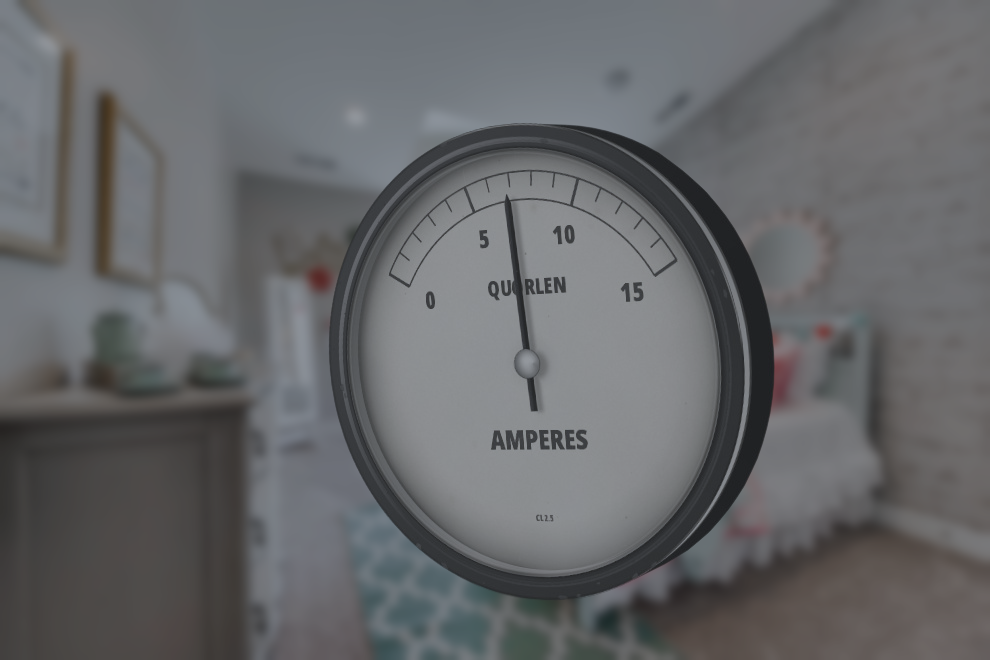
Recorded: 7 A
